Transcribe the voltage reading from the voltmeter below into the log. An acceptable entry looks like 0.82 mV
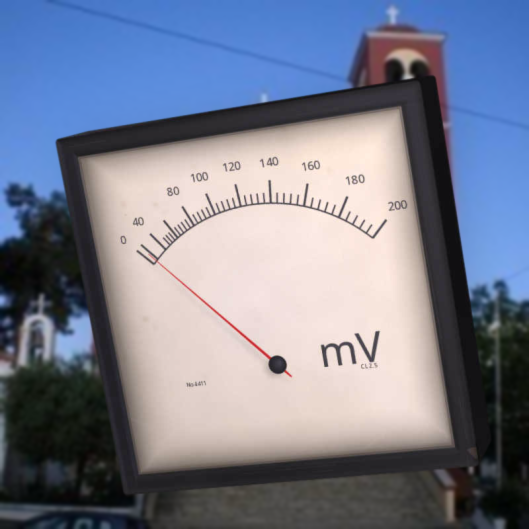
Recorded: 20 mV
